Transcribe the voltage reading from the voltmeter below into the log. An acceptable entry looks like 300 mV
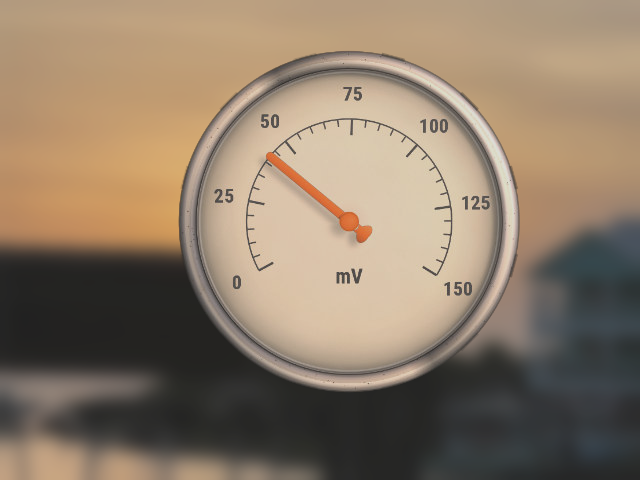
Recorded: 42.5 mV
